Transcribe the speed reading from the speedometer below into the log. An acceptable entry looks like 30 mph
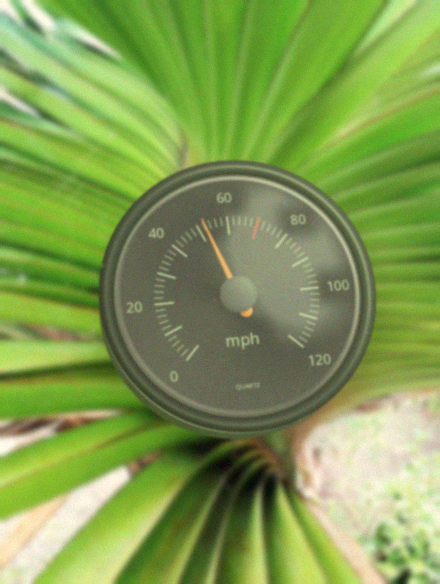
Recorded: 52 mph
